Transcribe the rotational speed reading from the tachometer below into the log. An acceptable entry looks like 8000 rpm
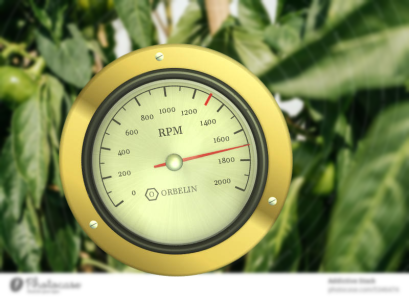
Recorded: 1700 rpm
